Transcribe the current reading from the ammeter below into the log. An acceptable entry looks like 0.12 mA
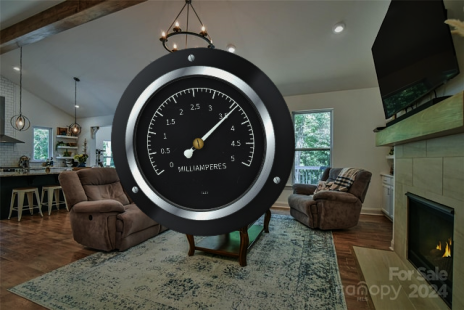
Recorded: 3.6 mA
